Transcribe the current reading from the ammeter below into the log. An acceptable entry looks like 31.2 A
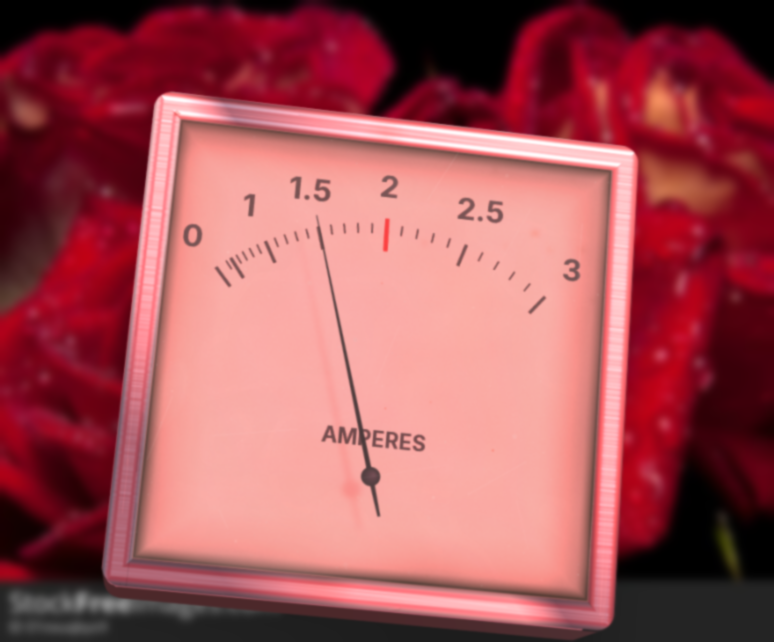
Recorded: 1.5 A
